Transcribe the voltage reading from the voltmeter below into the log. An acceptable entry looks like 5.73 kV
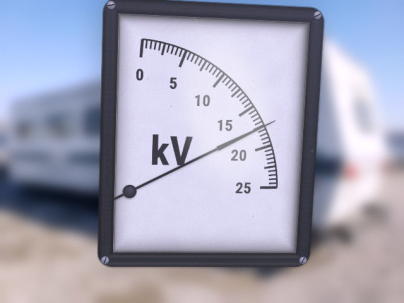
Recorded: 17.5 kV
